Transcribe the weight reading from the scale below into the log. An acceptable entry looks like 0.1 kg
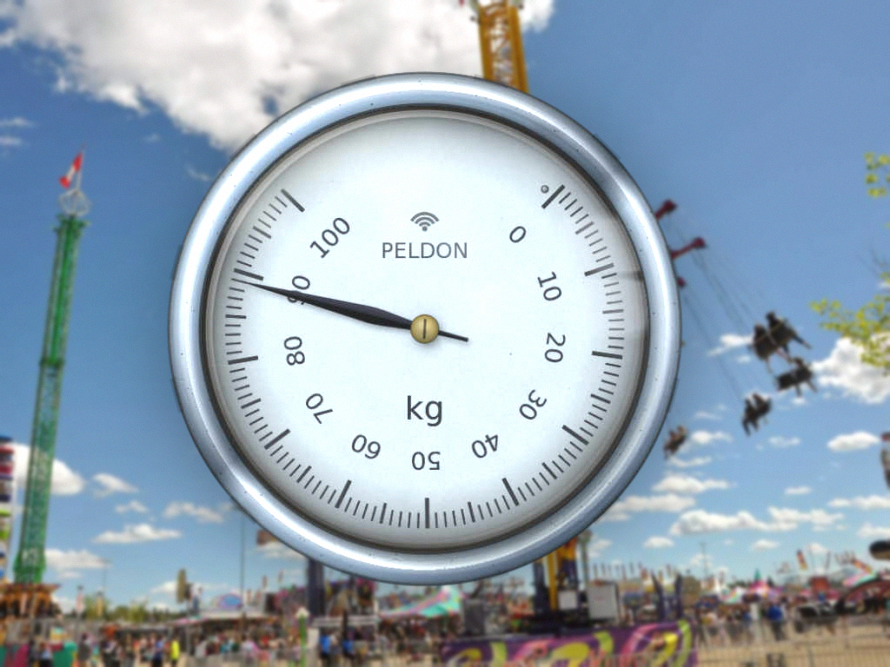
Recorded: 89 kg
